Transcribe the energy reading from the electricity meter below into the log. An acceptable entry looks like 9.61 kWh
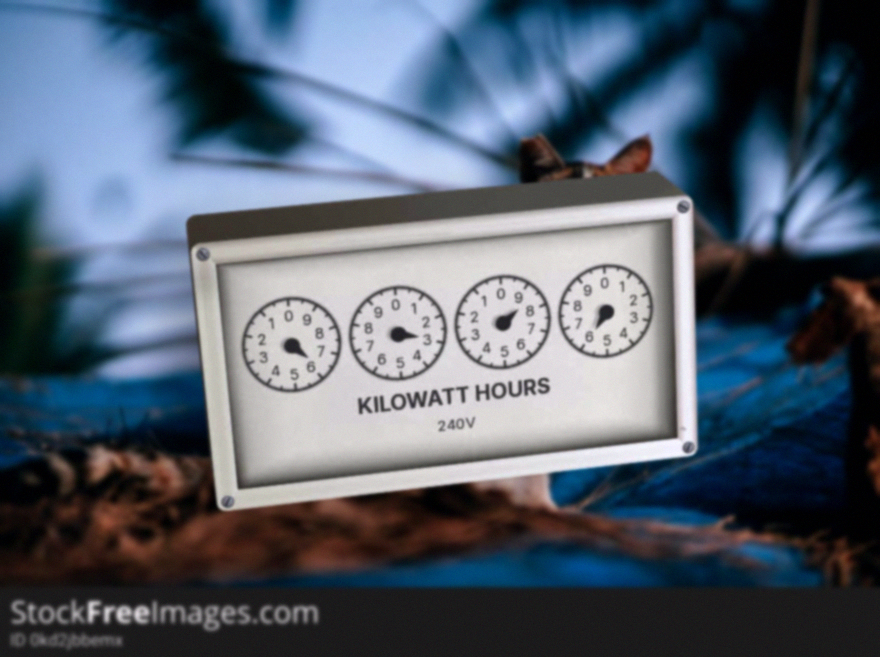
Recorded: 6286 kWh
